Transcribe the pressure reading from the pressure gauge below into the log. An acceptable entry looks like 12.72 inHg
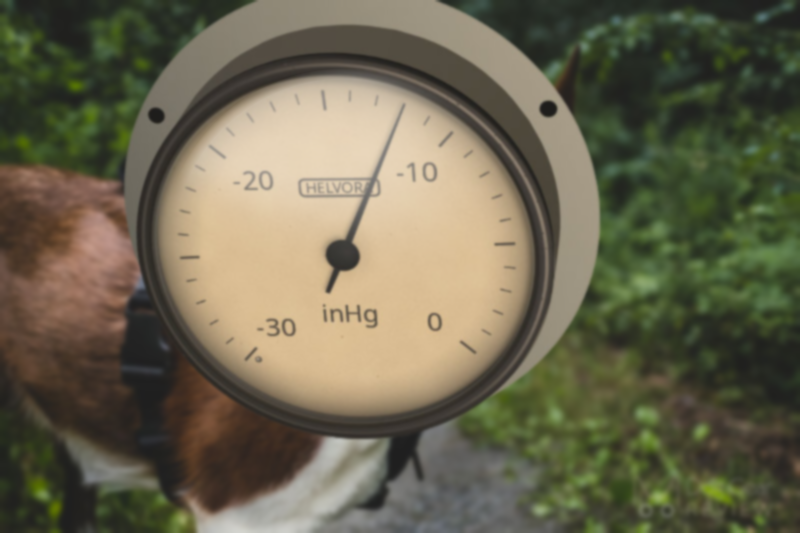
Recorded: -12 inHg
